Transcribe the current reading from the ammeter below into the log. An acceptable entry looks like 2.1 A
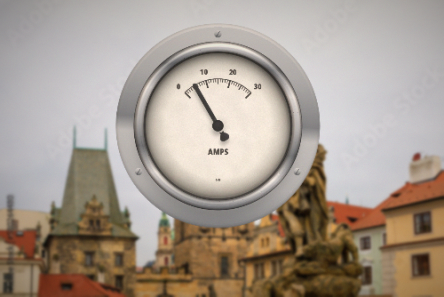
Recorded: 5 A
